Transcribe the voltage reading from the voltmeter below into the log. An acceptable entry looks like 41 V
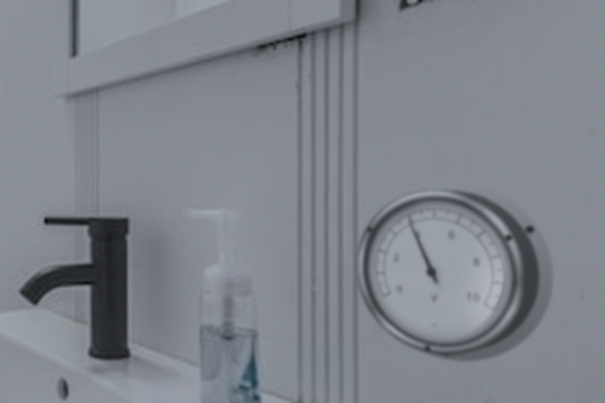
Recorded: 4 V
